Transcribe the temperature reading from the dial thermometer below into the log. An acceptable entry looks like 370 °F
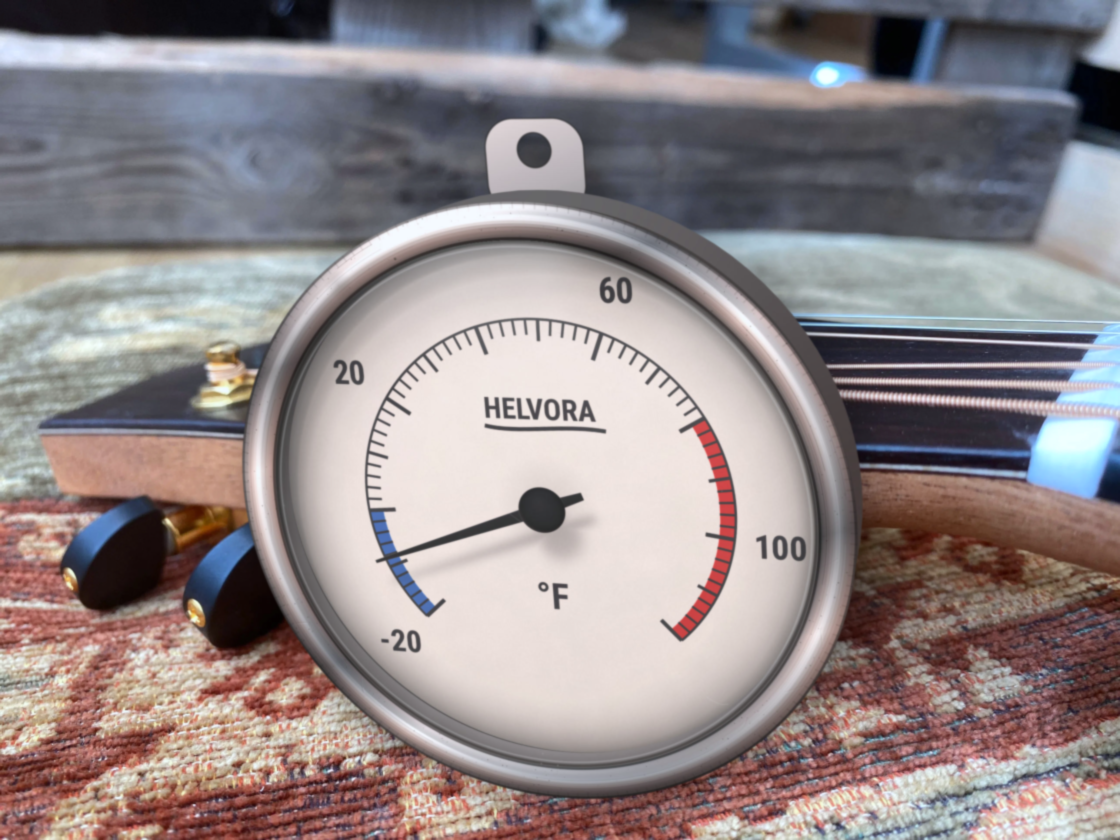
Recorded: -8 °F
